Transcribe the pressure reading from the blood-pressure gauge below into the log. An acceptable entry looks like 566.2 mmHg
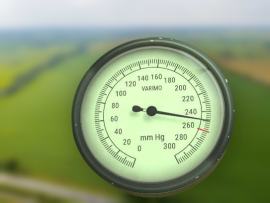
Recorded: 250 mmHg
